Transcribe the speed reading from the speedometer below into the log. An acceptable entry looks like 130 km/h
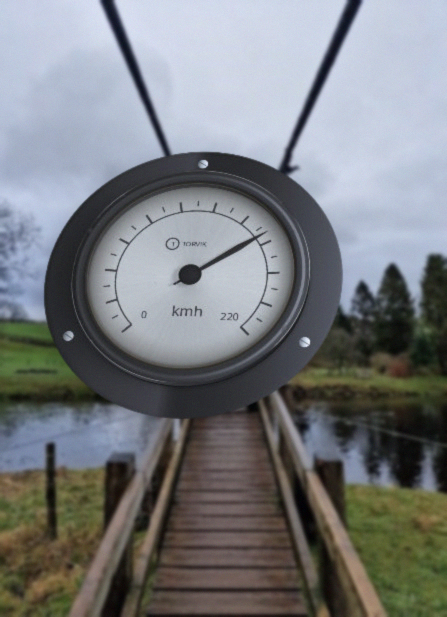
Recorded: 155 km/h
